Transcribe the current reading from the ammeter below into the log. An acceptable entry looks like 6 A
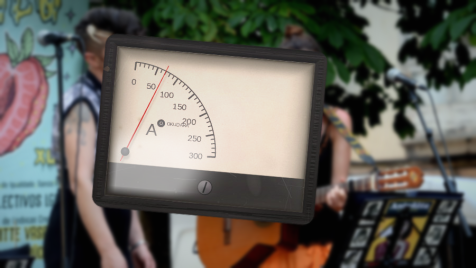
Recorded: 70 A
